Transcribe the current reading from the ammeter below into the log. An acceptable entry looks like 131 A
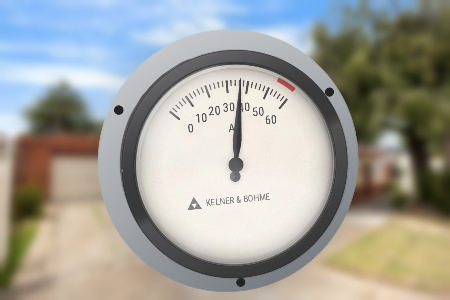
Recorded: 36 A
